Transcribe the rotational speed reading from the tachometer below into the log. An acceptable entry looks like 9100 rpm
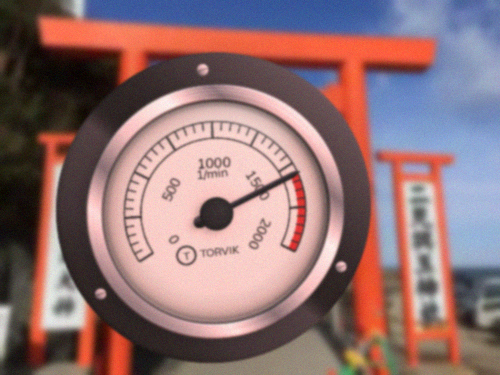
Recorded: 1550 rpm
